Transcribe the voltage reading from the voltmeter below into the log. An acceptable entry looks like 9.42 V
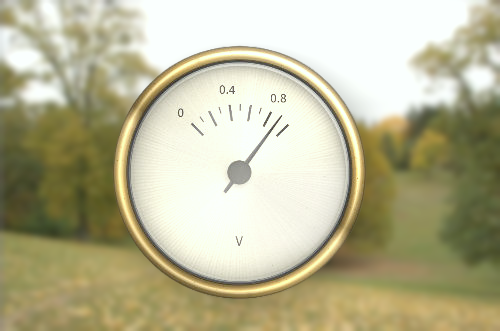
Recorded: 0.9 V
